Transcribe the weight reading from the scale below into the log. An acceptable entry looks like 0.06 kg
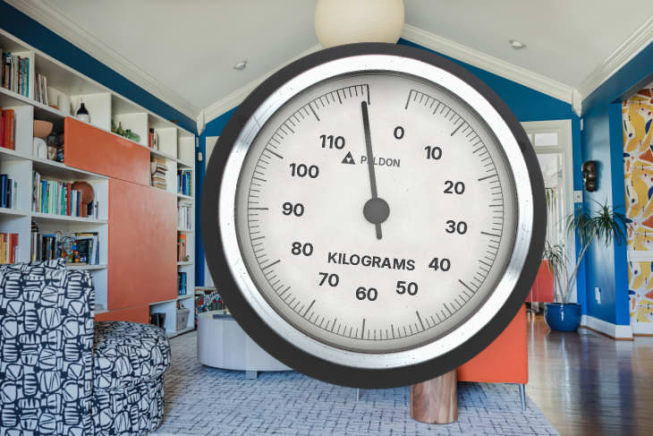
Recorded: 119 kg
